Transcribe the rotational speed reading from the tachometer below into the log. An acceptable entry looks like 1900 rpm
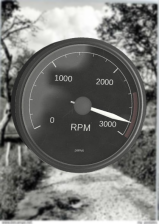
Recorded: 2800 rpm
